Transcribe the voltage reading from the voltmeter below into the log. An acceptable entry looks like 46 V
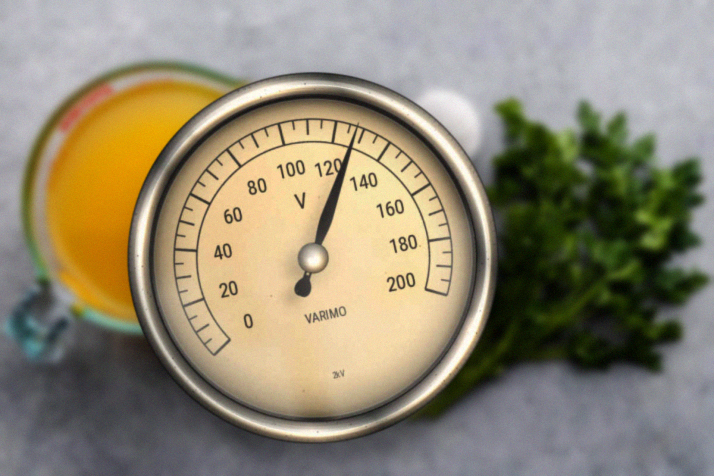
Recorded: 127.5 V
